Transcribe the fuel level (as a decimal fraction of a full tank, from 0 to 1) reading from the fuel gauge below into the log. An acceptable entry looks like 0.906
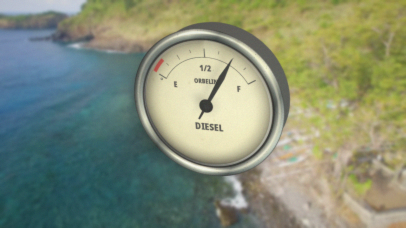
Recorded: 0.75
